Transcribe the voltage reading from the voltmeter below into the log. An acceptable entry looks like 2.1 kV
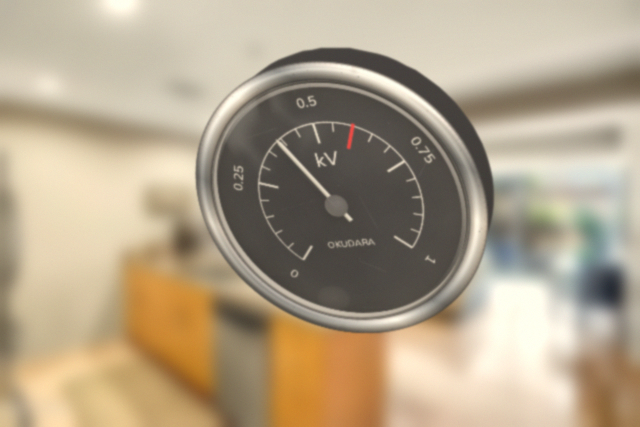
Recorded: 0.4 kV
